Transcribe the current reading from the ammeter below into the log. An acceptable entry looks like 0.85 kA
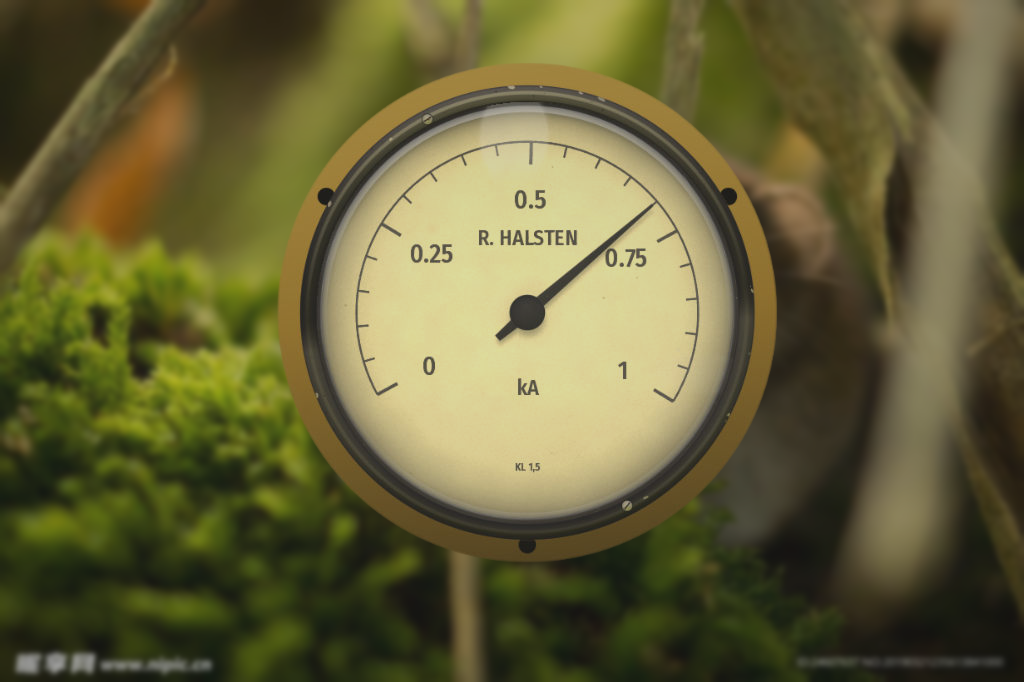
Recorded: 0.7 kA
